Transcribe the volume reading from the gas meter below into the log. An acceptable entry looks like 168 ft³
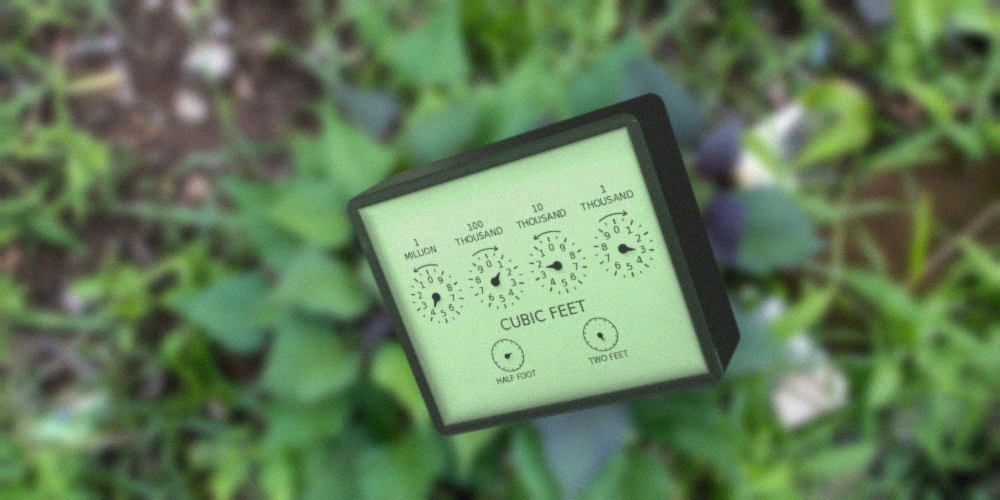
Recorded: 412300 ft³
